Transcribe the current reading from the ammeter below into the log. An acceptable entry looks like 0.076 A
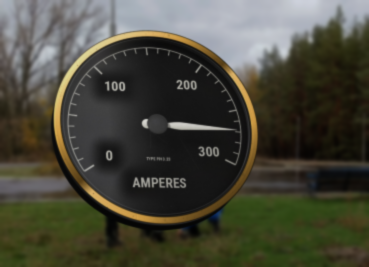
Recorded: 270 A
